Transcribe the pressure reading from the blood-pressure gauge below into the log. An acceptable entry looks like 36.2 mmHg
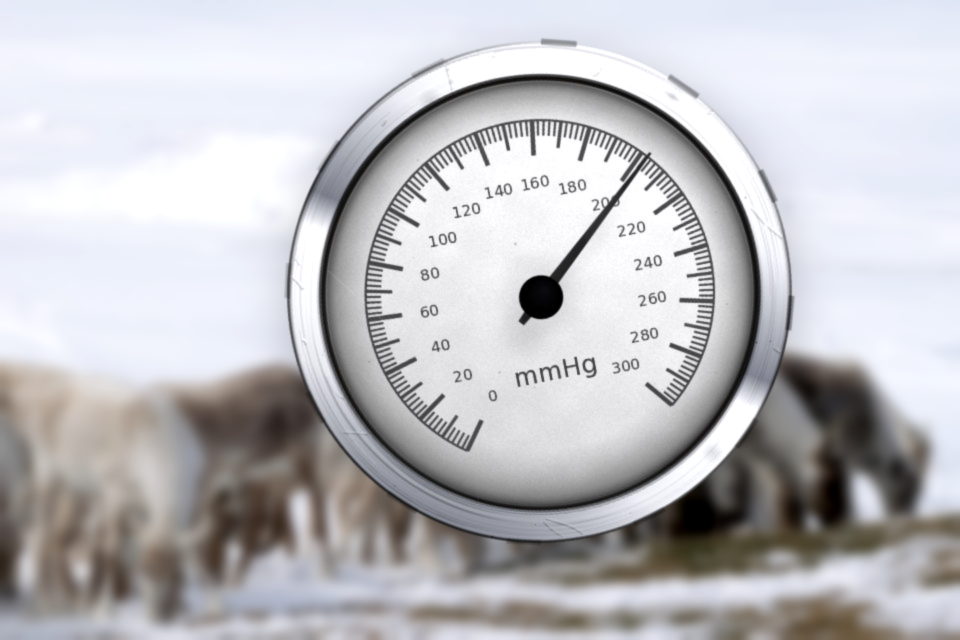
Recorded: 202 mmHg
